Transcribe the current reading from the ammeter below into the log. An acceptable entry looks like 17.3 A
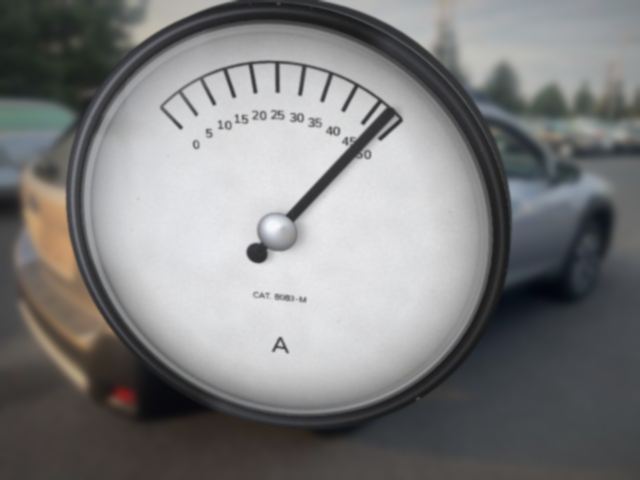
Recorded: 47.5 A
